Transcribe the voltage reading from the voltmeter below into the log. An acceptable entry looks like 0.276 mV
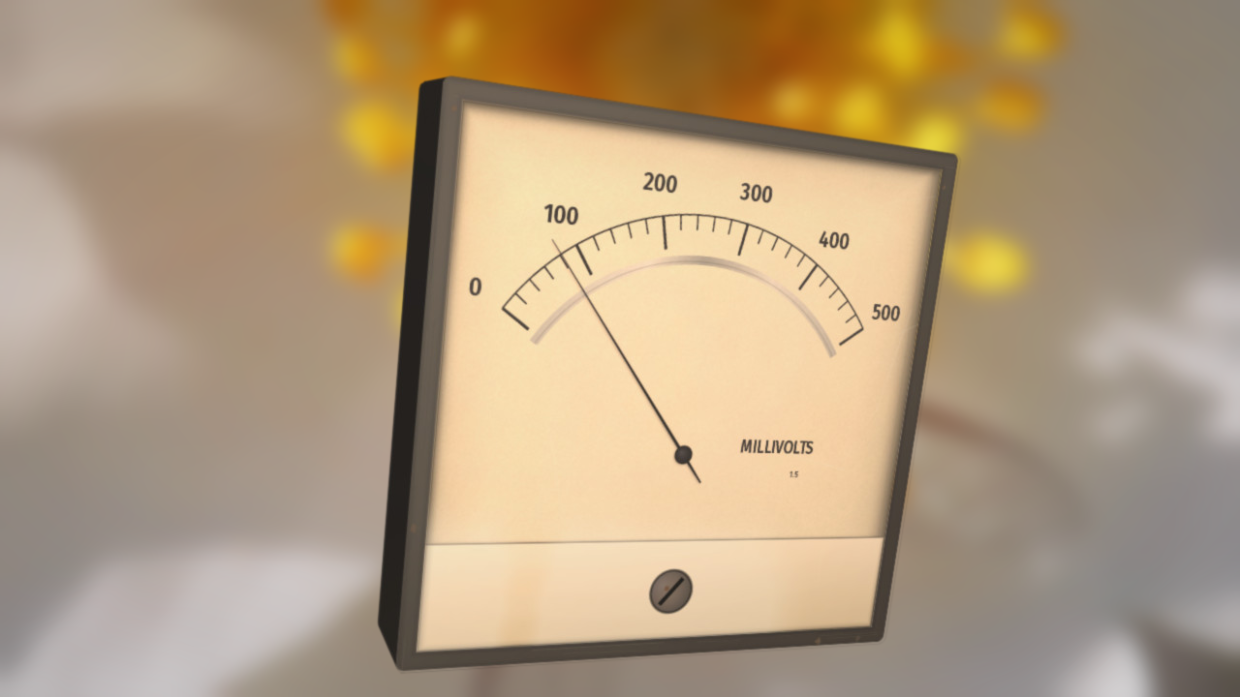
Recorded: 80 mV
